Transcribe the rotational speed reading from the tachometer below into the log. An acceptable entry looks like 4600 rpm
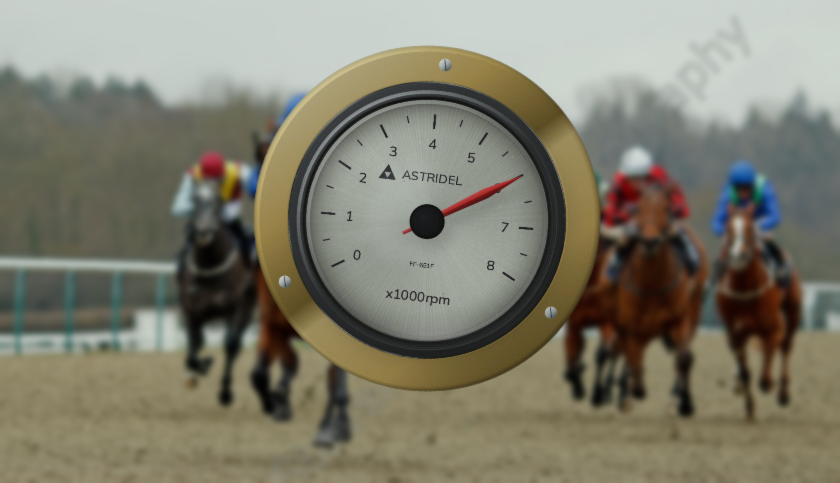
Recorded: 6000 rpm
